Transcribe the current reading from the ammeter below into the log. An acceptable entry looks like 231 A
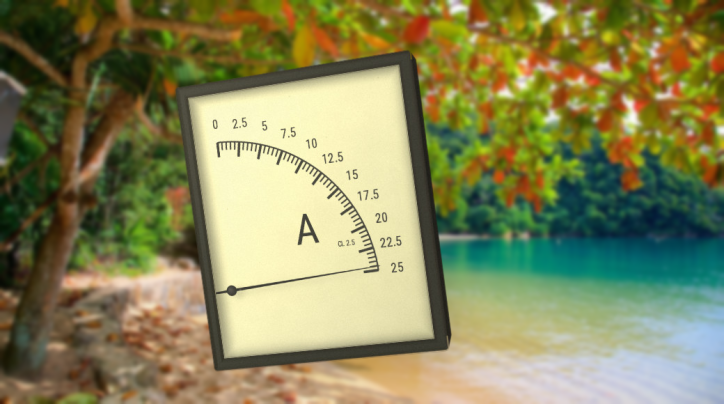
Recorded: 24.5 A
